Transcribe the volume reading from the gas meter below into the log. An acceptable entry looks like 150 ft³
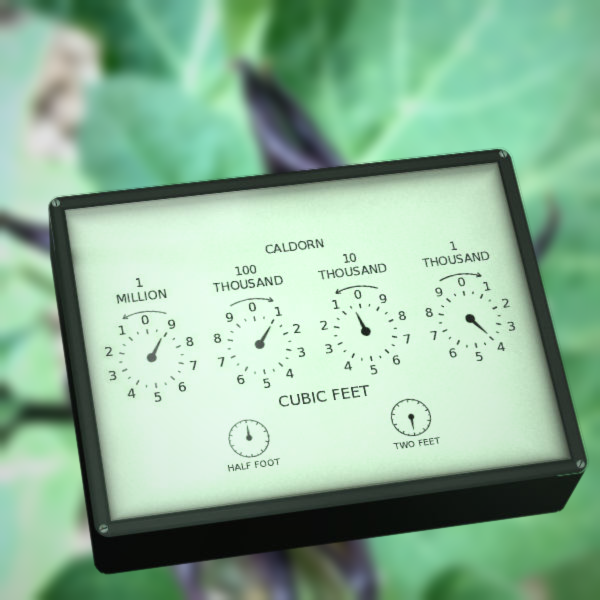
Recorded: 910400 ft³
